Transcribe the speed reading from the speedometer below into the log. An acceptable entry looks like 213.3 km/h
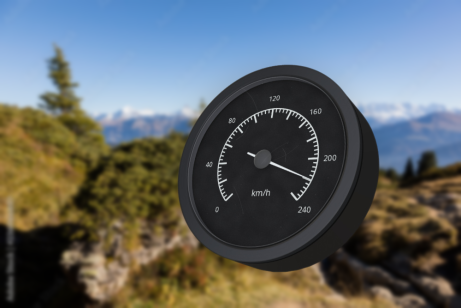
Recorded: 220 km/h
